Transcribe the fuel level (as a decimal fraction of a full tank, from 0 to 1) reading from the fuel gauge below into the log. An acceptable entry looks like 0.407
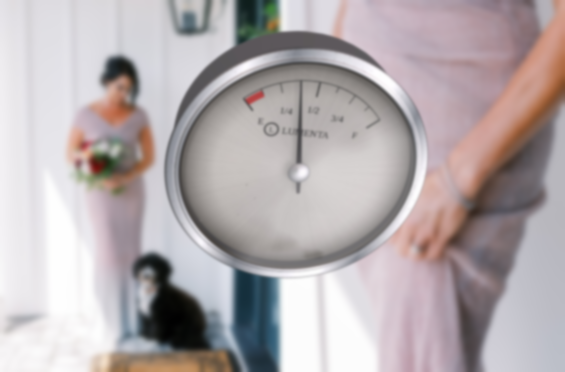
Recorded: 0.375
